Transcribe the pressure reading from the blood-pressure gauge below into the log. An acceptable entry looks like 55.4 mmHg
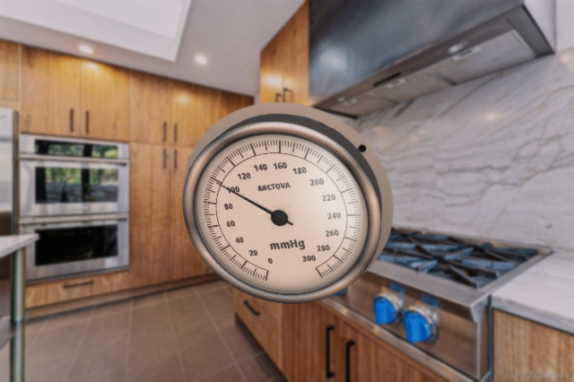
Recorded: 100 mmHg
